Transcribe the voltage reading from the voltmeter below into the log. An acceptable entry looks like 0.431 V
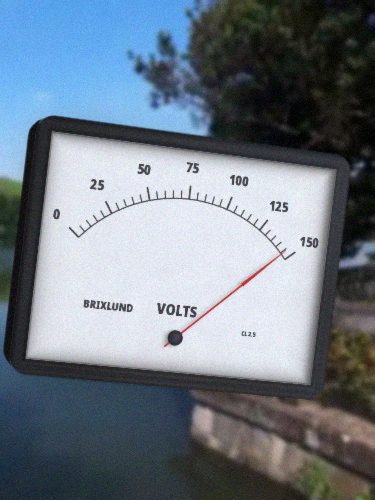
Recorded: 145 V
